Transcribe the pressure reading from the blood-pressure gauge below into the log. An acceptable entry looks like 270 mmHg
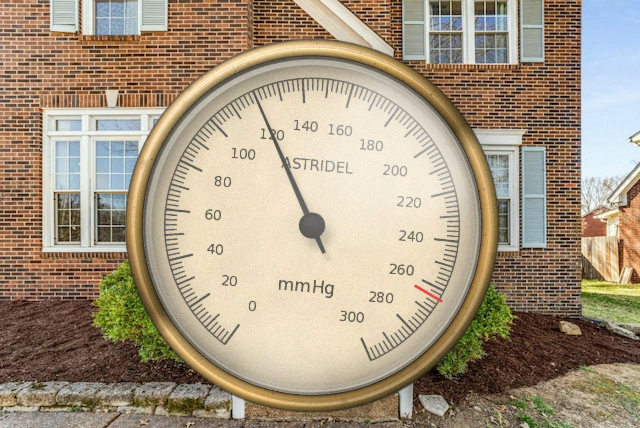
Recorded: 120 mmHg
